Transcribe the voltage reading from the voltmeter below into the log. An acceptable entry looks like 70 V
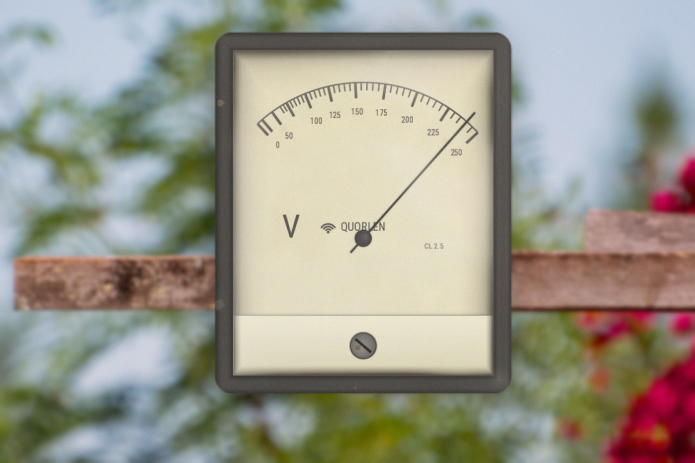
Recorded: 240 V
